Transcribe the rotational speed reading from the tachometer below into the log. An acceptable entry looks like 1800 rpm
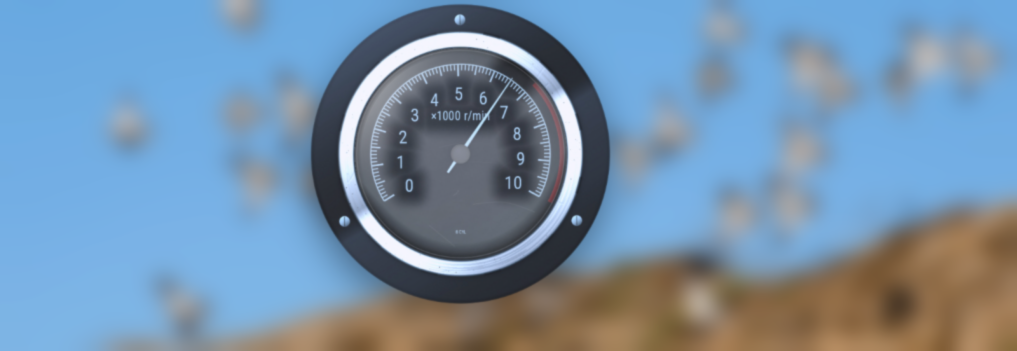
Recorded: 6500 rpm
